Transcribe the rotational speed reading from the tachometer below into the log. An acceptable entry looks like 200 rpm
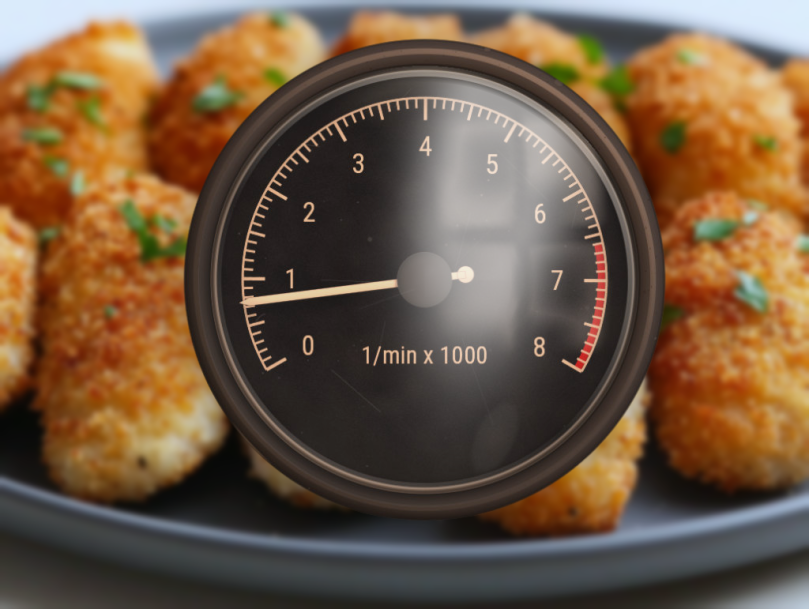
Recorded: 750 rpm
